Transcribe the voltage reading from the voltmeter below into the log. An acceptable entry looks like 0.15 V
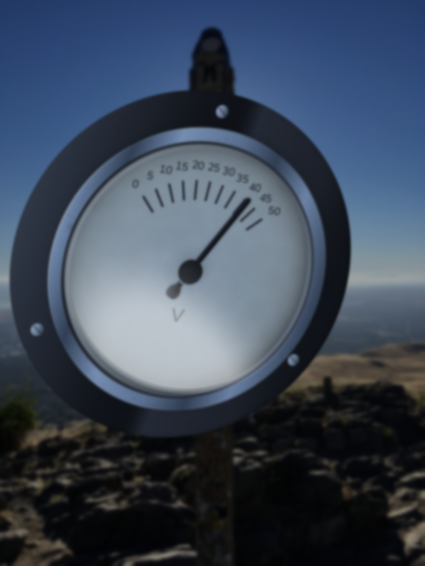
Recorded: 40 V
